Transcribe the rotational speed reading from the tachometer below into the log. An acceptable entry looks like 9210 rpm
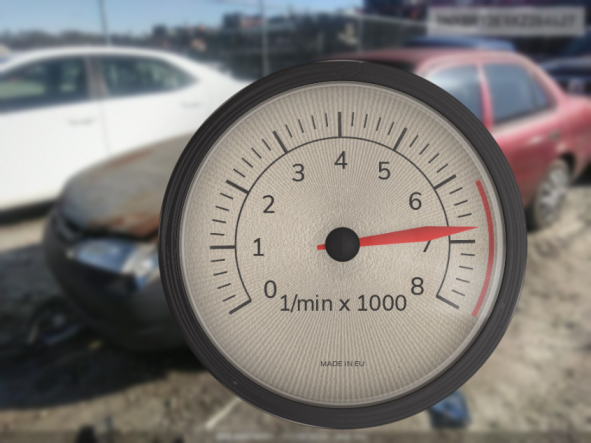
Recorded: 6800 rpm
